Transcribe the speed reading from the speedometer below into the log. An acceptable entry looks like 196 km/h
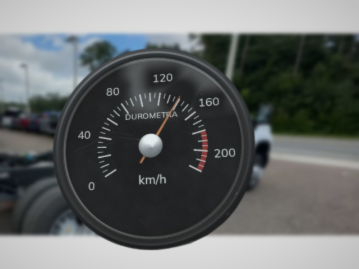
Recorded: 140 km/h
